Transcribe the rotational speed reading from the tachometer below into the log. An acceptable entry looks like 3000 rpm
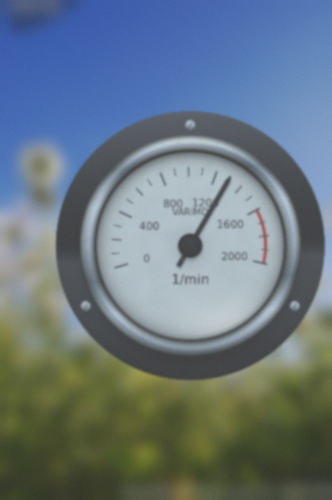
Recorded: 1300 rpm
